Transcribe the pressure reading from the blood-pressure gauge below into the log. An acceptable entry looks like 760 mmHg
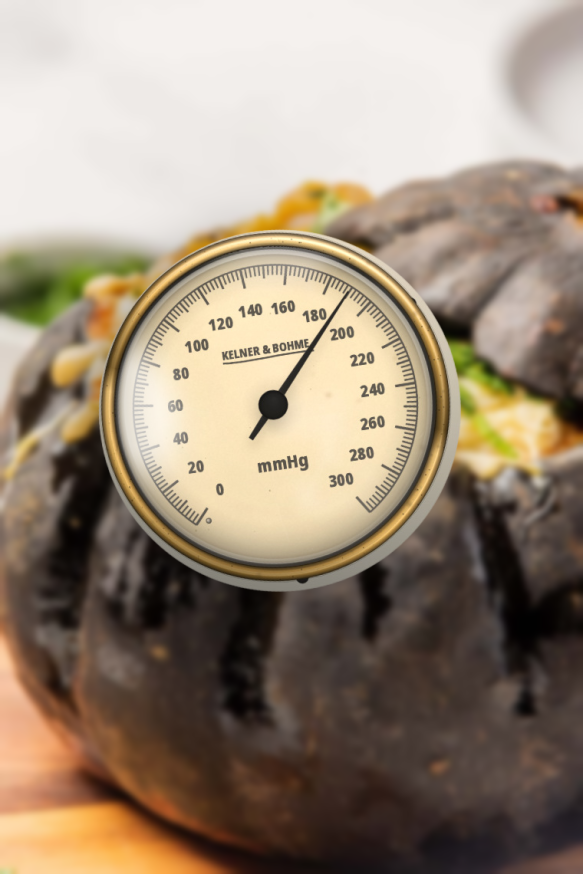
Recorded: 190 mmHg
